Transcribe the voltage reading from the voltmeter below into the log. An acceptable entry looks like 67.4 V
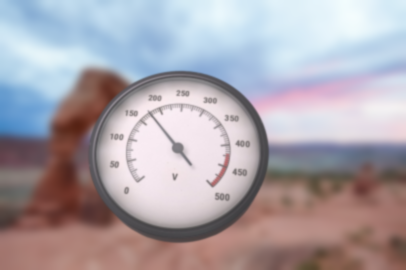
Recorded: 175 V
